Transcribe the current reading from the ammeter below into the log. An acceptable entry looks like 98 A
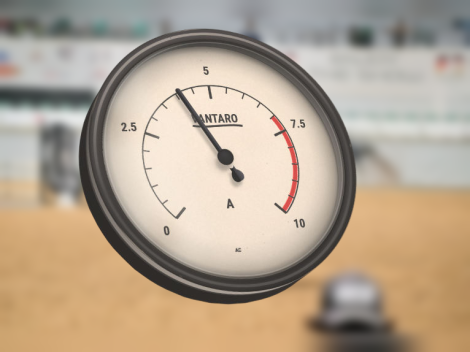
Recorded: 4 A
